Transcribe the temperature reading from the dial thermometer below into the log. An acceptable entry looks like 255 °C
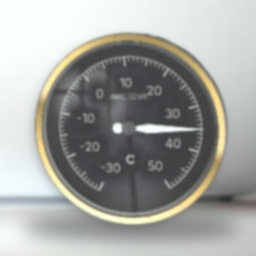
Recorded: 35 °C
